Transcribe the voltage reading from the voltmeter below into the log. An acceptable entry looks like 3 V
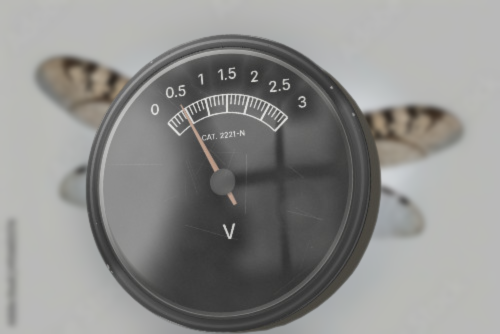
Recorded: 0.5 V
